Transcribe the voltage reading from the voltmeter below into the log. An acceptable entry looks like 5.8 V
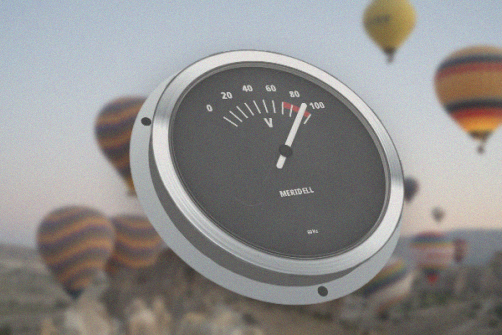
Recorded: 90 V
